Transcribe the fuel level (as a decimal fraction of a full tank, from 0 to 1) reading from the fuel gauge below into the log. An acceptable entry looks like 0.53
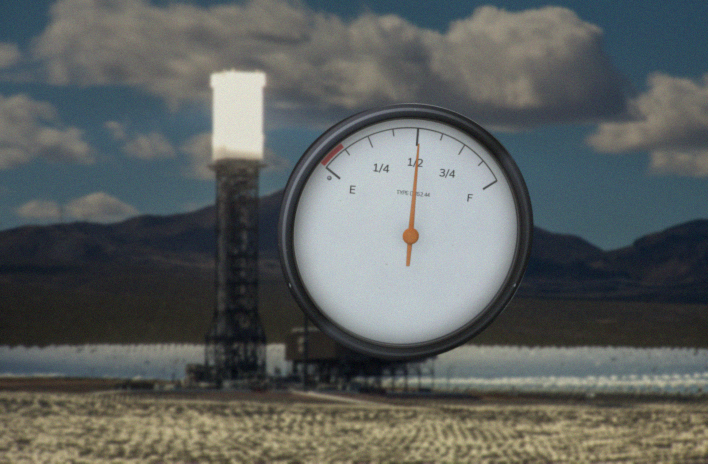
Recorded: 0.5
